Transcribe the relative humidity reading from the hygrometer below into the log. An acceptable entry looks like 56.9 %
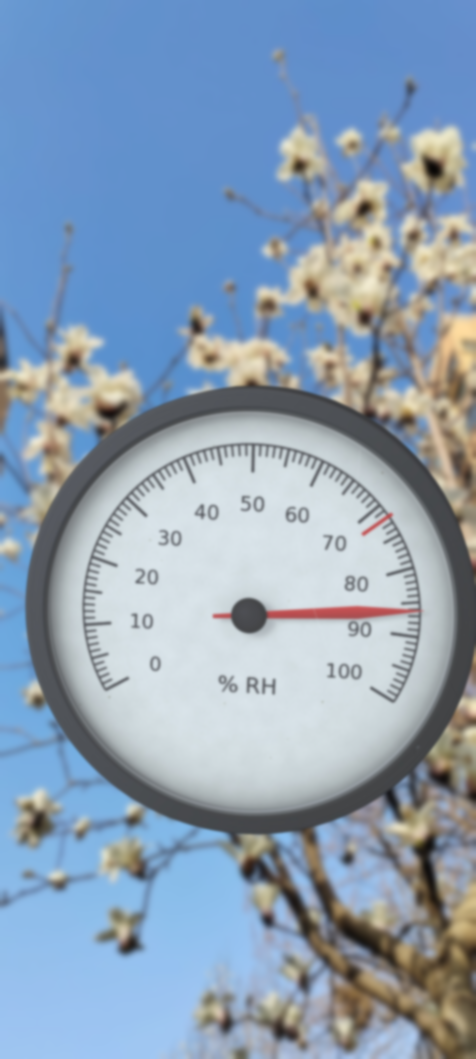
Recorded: 86 %
